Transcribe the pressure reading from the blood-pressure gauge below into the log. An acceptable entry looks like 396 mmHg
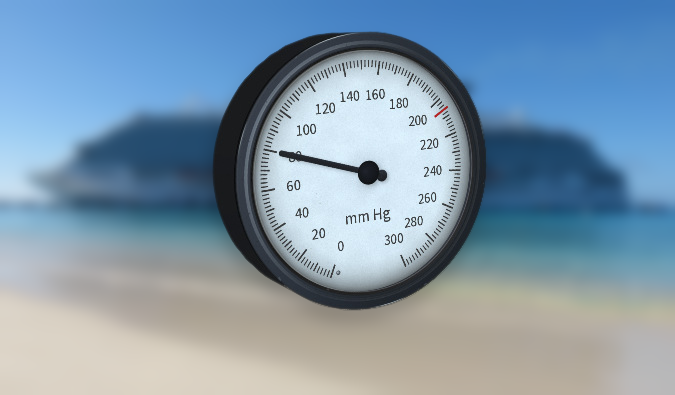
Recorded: 80 mmHg
